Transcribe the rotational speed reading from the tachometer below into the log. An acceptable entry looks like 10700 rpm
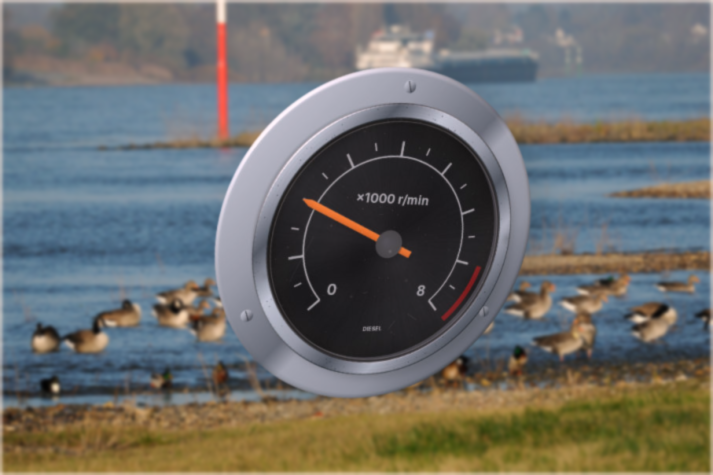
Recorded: 2000 rpm
